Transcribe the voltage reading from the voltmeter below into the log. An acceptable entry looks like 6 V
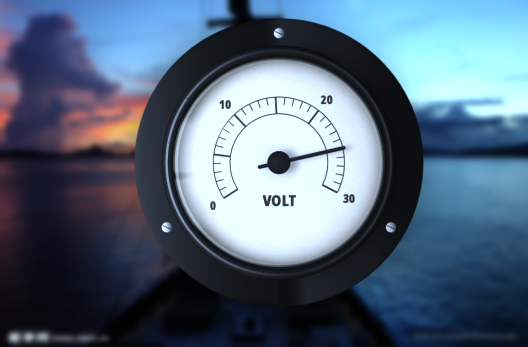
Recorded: 25 V
